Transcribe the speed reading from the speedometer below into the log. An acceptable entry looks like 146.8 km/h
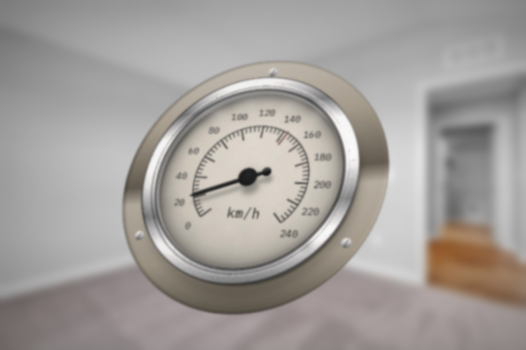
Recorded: 20 km/h
